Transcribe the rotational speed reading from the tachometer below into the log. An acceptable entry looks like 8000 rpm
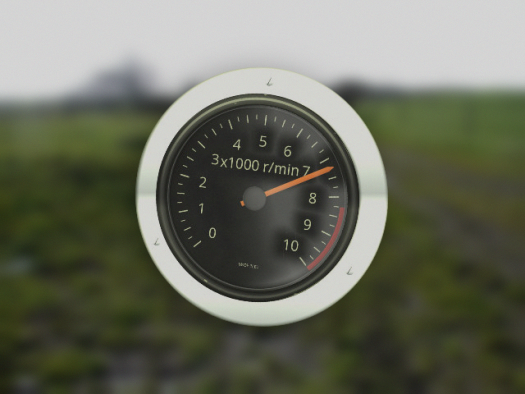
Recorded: 7250 rpm
